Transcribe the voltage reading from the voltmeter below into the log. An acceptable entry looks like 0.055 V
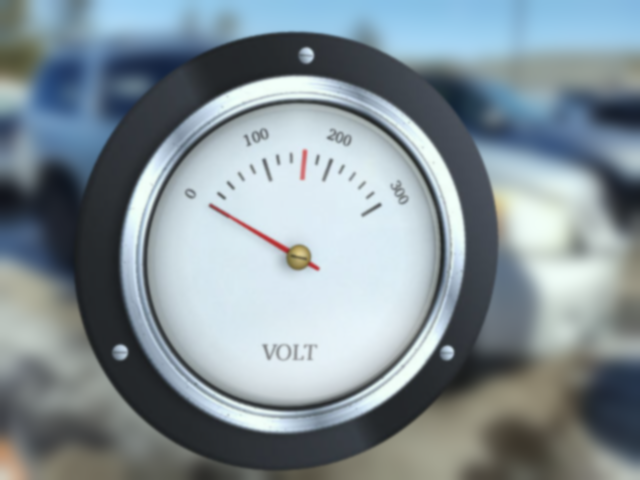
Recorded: 0 V
